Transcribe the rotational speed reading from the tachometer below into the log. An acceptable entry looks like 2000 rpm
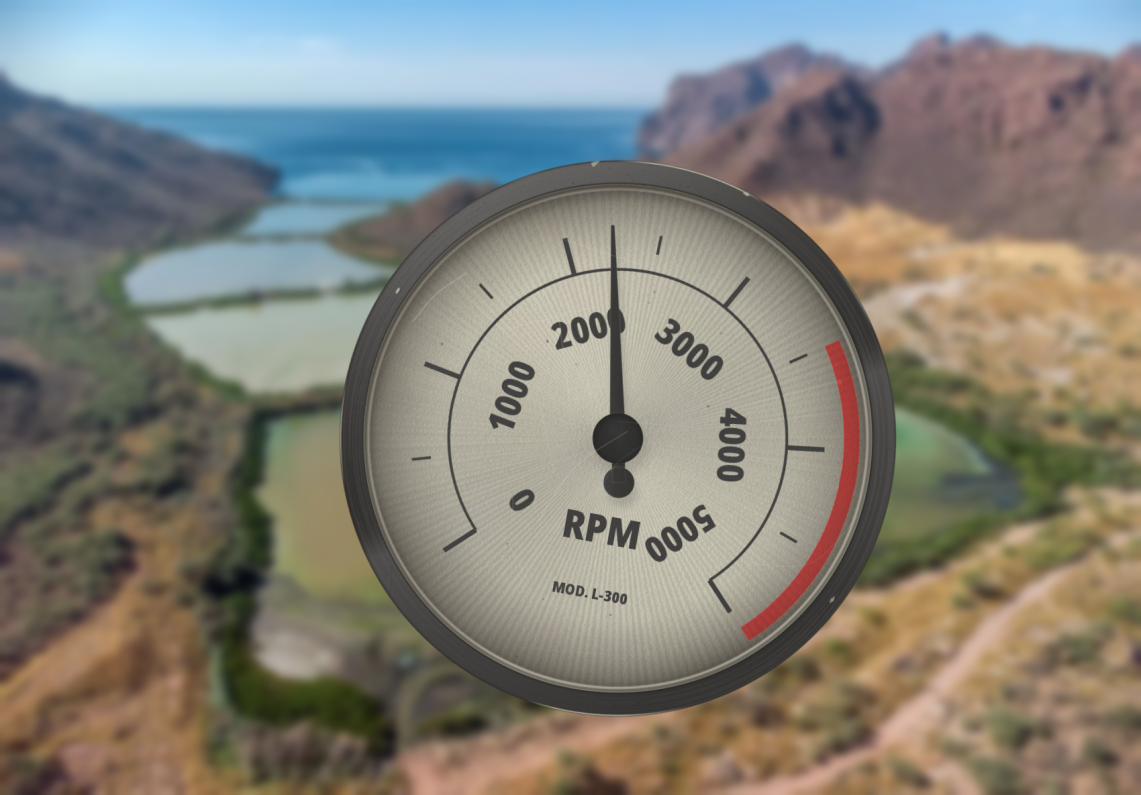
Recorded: 2250 rpm
